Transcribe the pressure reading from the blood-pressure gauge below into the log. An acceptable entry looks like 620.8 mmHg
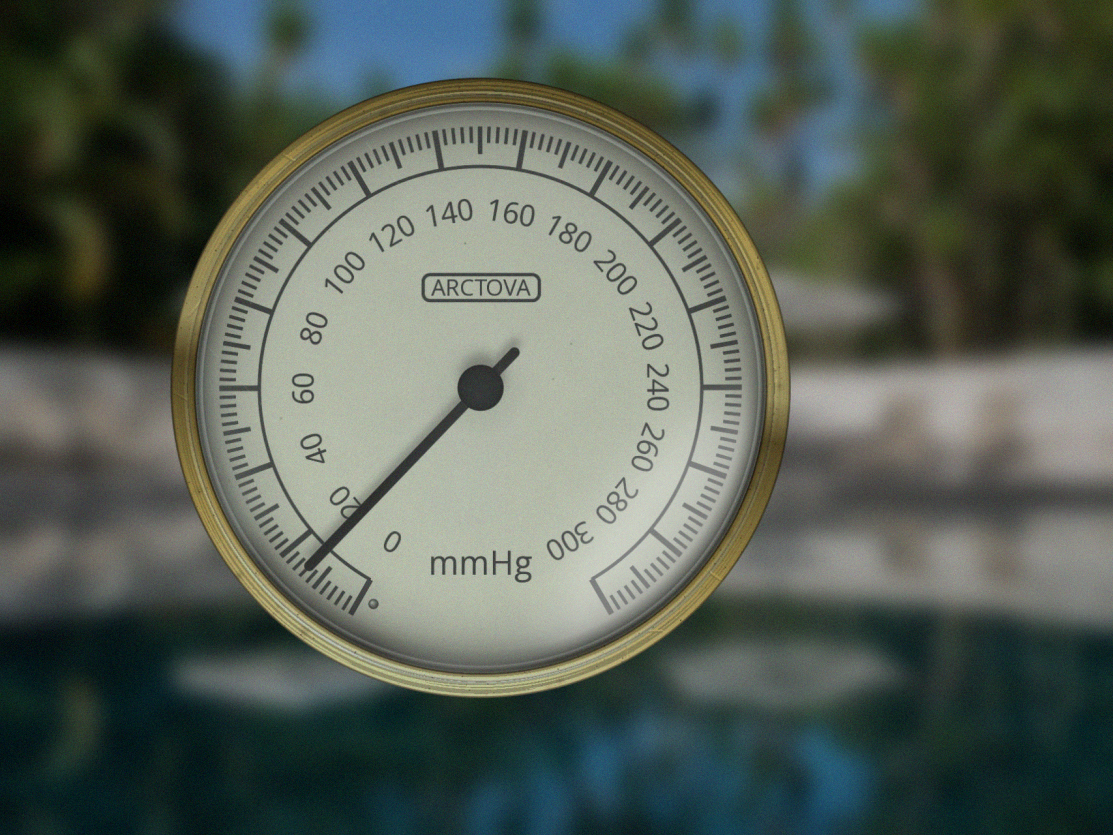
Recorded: 14 mmHg
